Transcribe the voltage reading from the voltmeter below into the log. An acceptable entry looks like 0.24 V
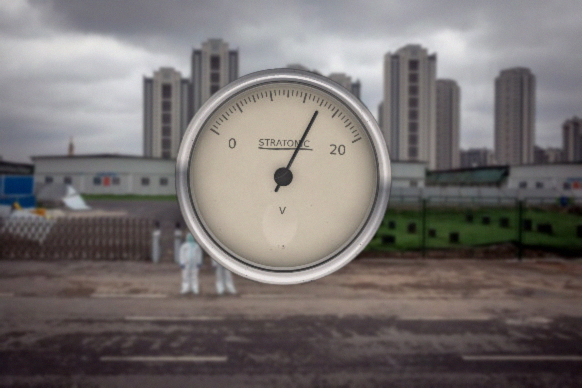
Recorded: 14 V
